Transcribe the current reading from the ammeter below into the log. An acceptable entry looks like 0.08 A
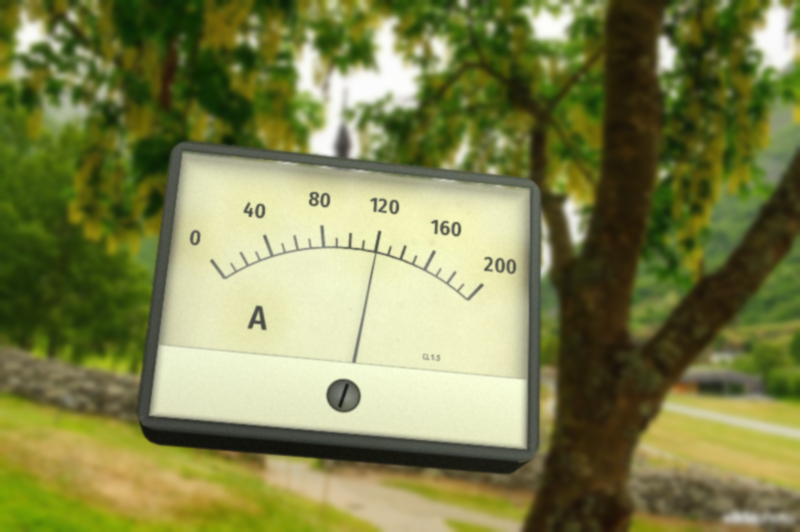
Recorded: 120 A
